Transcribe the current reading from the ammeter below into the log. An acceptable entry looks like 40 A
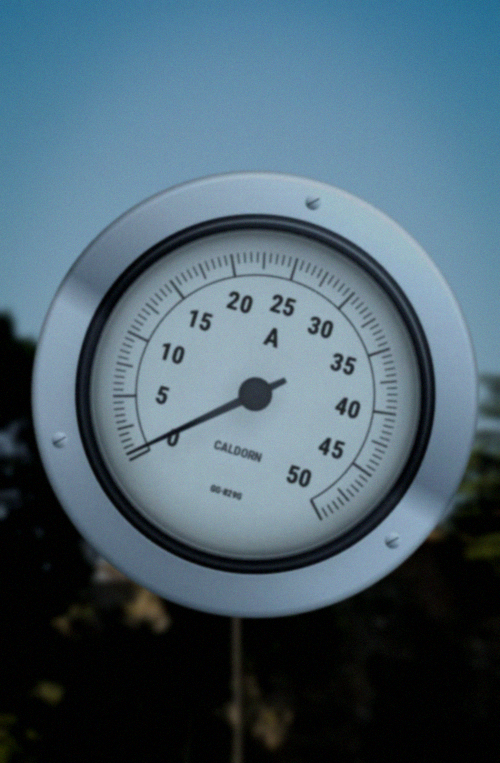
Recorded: 0.5 A
